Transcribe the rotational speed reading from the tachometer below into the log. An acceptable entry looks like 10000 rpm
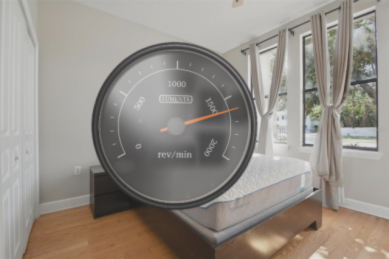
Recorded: 1600 rpm
